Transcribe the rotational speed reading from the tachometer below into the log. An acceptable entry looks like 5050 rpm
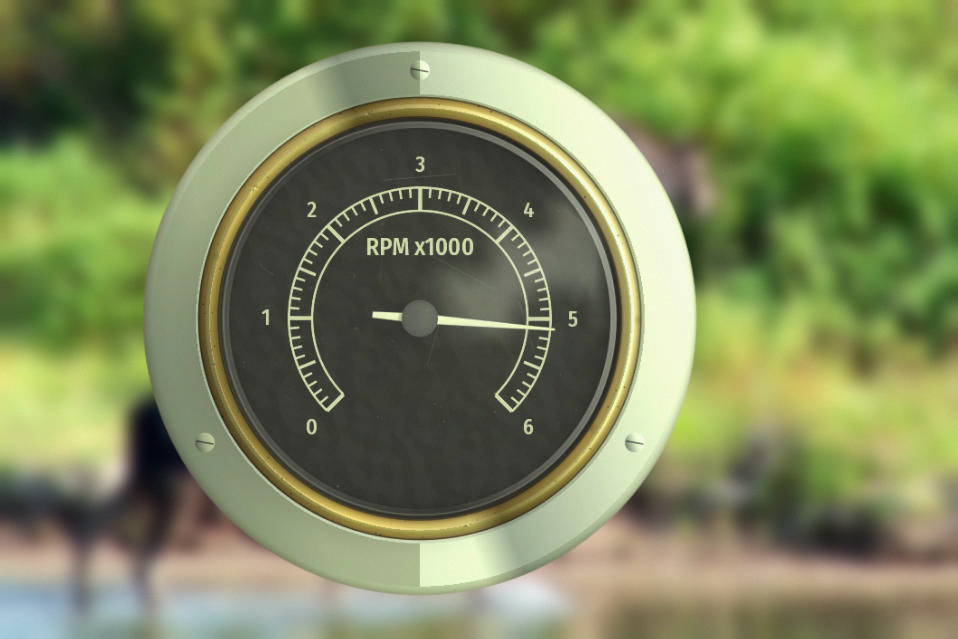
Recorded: 5100 rpm
